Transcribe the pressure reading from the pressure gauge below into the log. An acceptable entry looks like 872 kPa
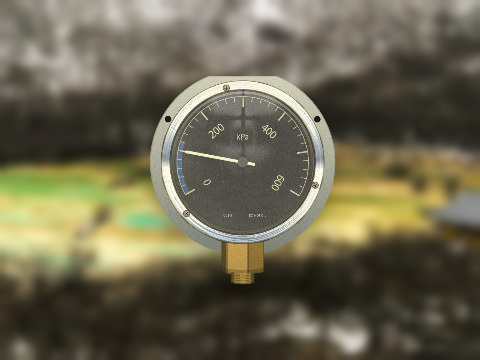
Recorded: 100 kPa
